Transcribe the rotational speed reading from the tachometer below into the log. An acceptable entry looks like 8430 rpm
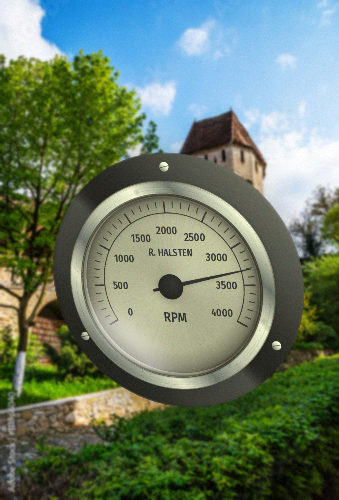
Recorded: 3300 rpm
